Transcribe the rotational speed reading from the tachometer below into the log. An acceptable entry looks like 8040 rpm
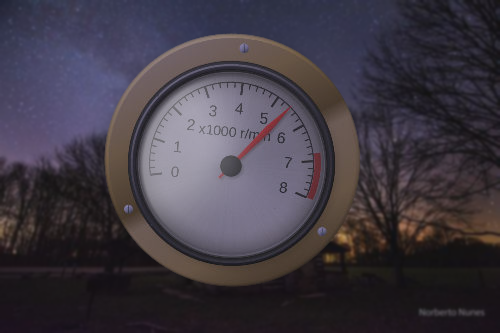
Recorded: 5400 rpm
